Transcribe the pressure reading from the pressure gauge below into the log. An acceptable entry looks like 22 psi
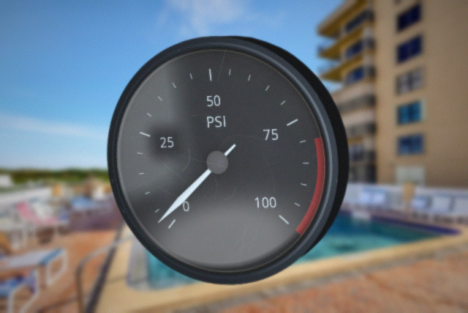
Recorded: 2.5 psi
